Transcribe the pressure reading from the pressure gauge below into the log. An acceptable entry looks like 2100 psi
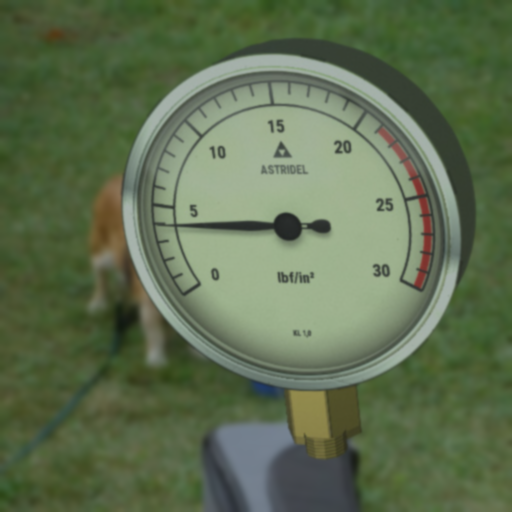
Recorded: 4 psi
